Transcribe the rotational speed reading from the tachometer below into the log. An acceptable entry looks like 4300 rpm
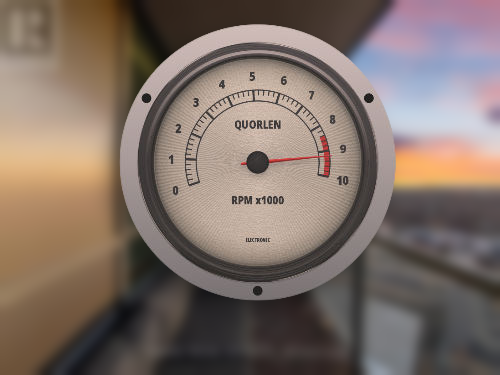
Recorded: 9200 rpm
